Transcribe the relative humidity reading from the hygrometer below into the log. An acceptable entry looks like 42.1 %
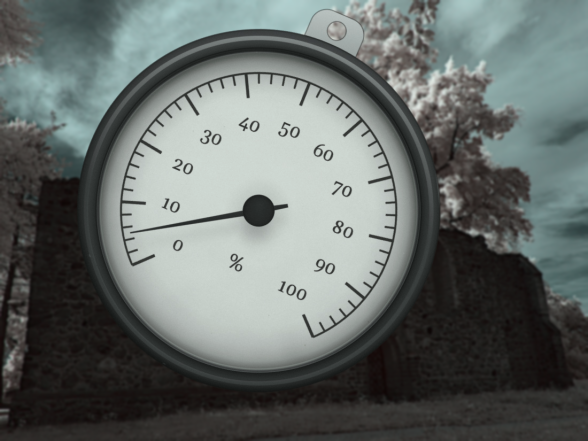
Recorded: 5 %
